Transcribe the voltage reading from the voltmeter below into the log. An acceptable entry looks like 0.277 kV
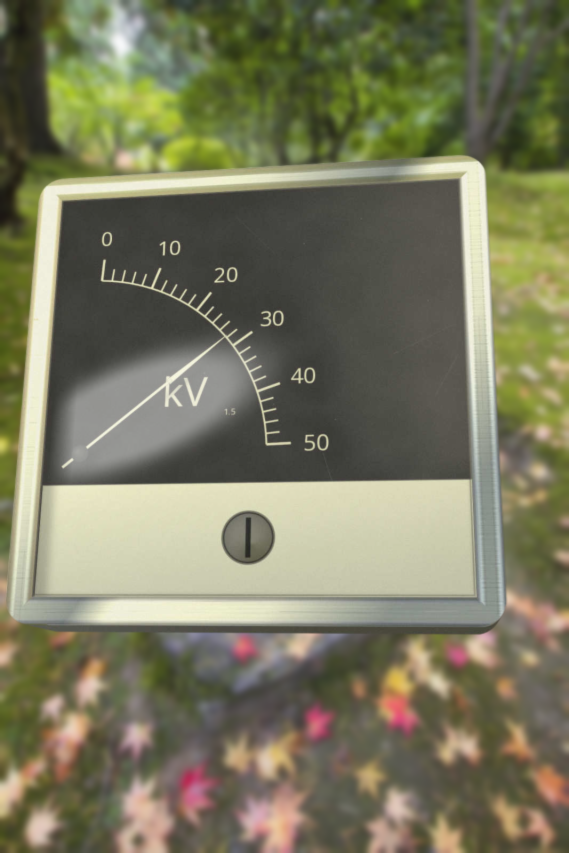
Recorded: 28 kV
